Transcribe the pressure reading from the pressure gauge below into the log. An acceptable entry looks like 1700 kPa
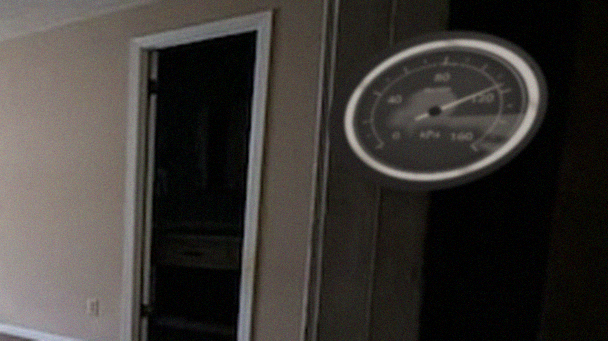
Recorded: 115 kPa
